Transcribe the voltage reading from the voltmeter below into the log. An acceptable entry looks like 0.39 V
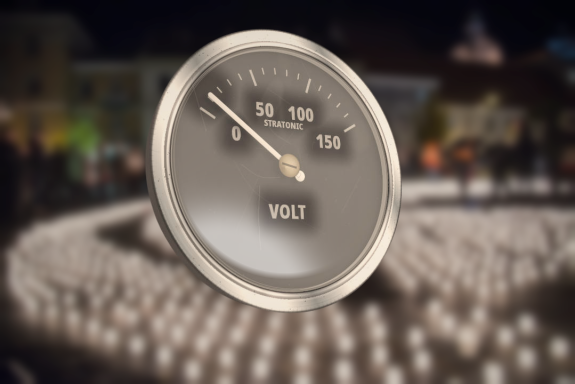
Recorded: 10 V
